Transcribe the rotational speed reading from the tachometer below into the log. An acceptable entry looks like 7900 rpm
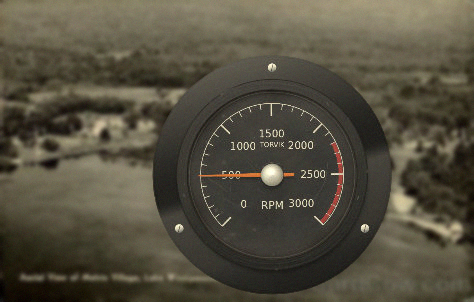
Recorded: 500 rpm
